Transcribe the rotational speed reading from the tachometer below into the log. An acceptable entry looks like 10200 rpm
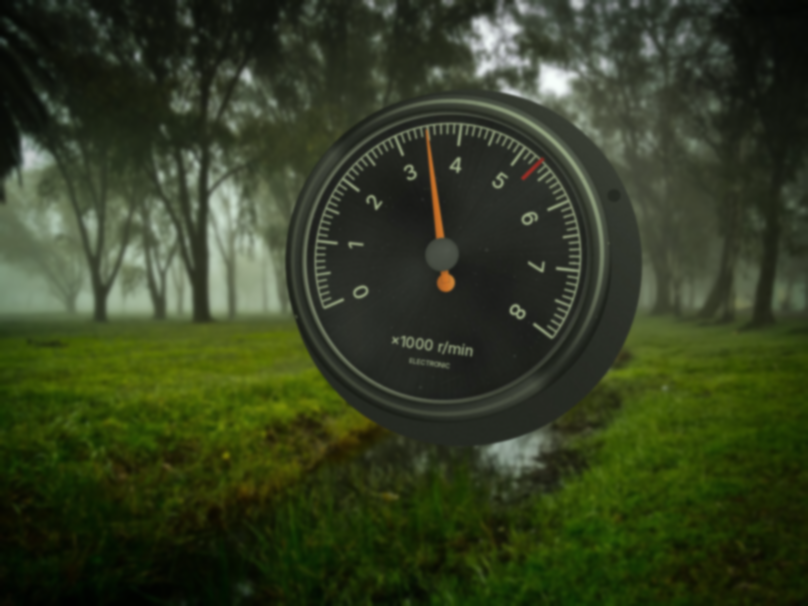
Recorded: 3500 rpm
